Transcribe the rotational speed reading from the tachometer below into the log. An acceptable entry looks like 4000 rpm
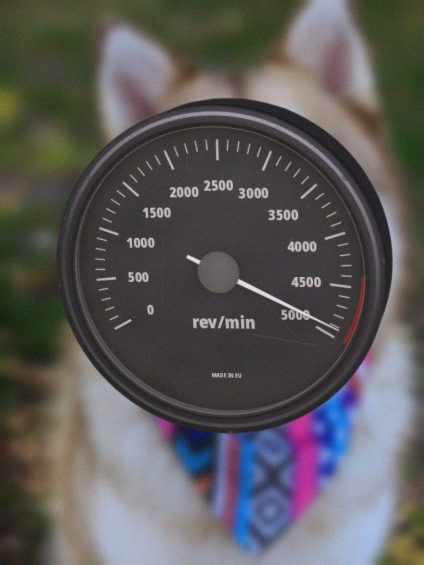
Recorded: 4900 rpm
